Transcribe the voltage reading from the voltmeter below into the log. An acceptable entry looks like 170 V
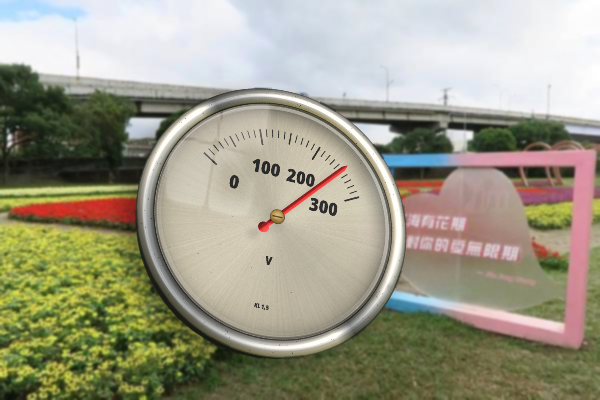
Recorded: 250 V
